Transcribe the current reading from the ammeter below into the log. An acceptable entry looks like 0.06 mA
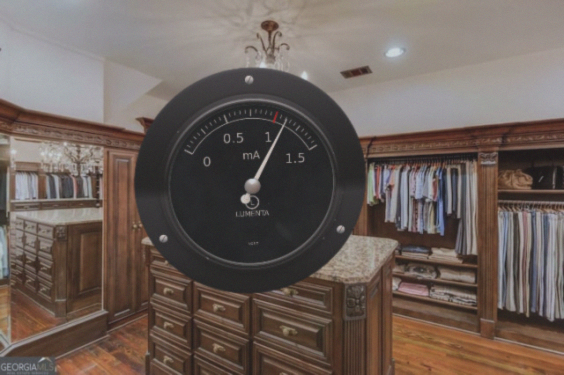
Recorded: 1.1 mA
